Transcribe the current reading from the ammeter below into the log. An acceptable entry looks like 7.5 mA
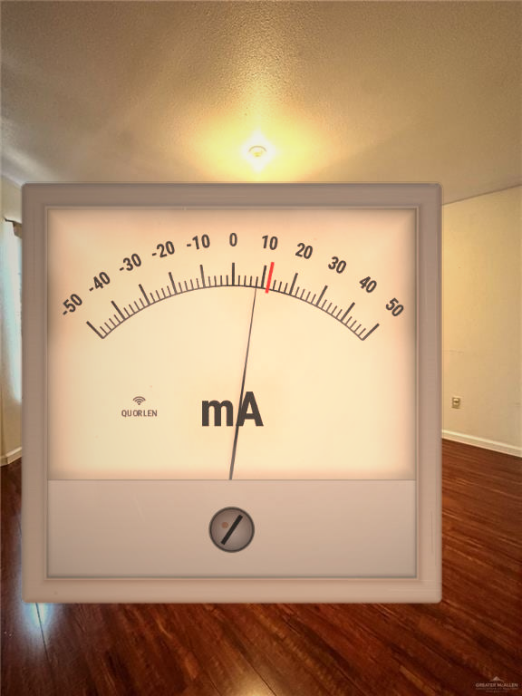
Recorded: 8 mA
